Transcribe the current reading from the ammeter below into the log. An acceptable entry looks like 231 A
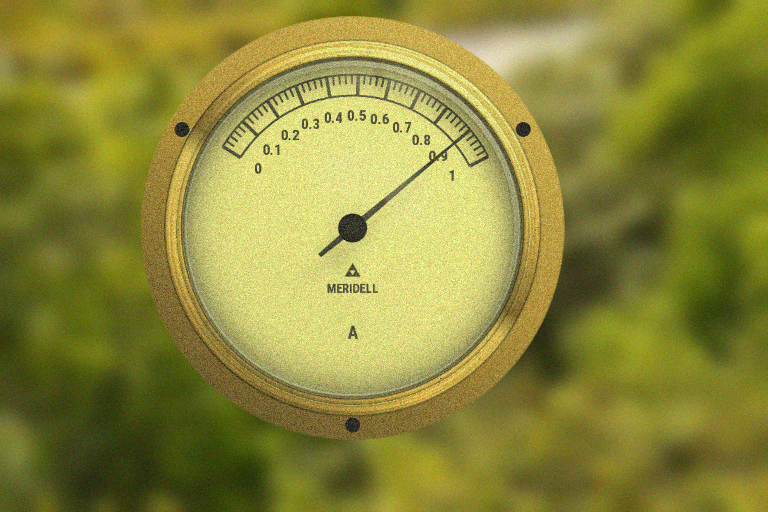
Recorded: 0.9 A
